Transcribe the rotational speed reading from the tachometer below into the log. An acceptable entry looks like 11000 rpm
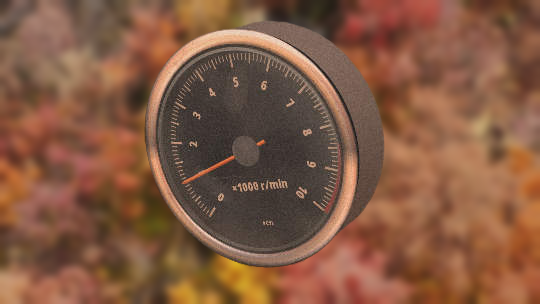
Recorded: 1000 rpm
